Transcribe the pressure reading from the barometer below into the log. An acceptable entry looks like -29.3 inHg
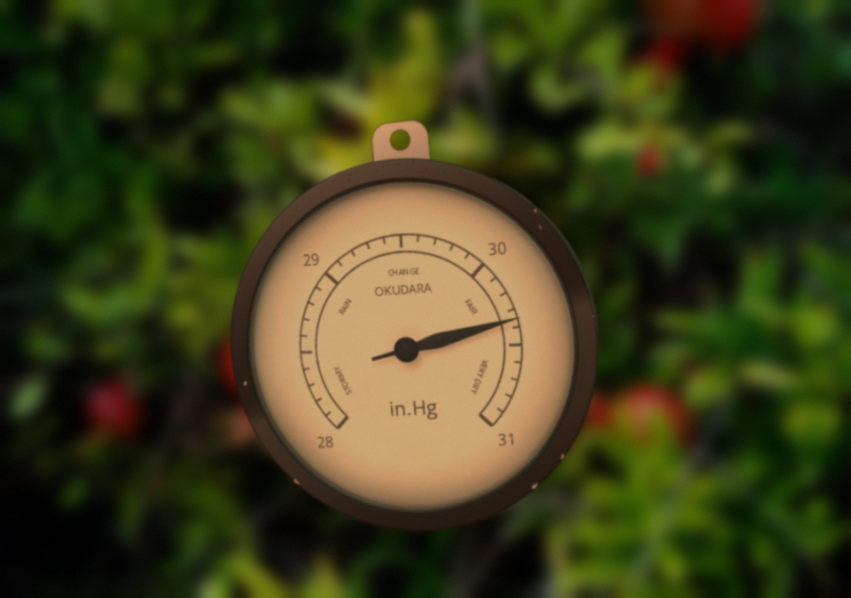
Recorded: 30.35 inHg
